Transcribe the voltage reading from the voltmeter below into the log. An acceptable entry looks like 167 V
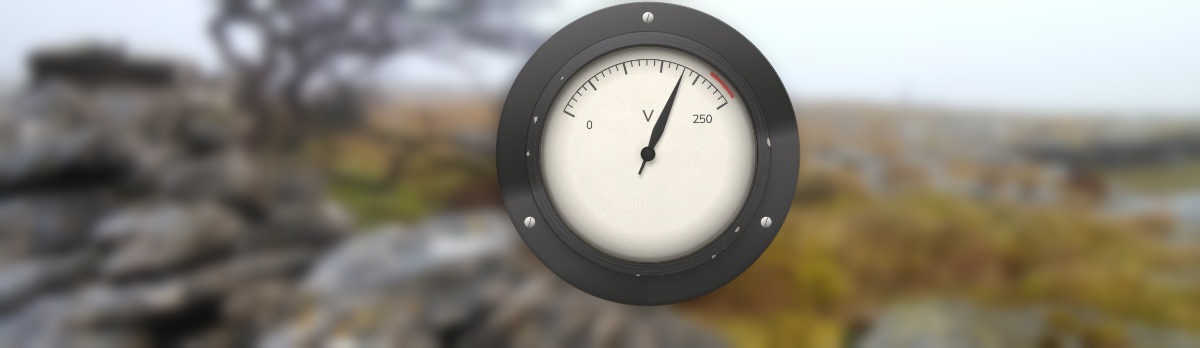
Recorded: 180 V
